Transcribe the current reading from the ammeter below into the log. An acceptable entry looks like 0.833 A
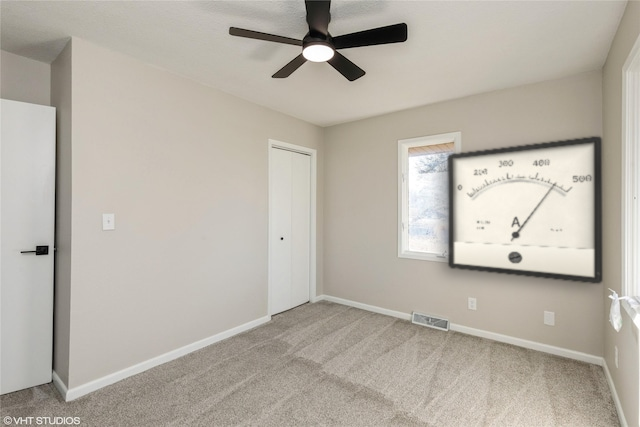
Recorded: 460 A
